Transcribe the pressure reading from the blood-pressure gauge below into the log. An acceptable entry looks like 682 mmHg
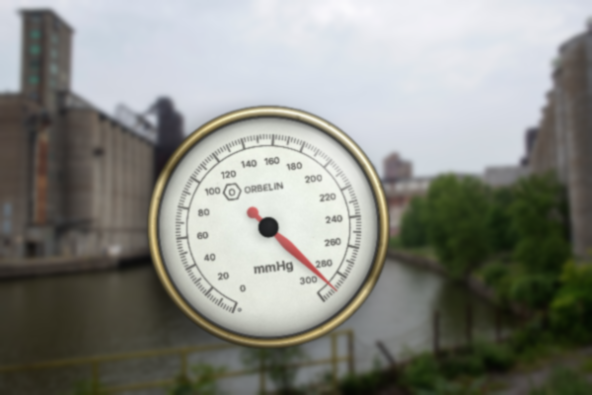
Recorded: 290 mmHg
